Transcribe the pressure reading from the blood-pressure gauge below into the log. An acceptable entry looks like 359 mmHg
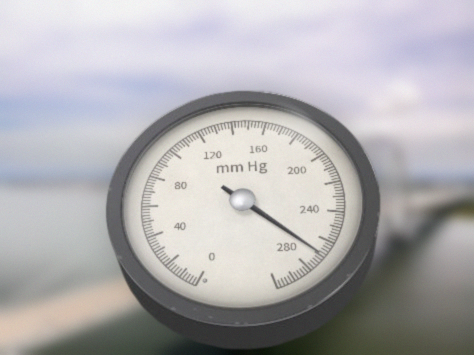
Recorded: 270 mmHg
